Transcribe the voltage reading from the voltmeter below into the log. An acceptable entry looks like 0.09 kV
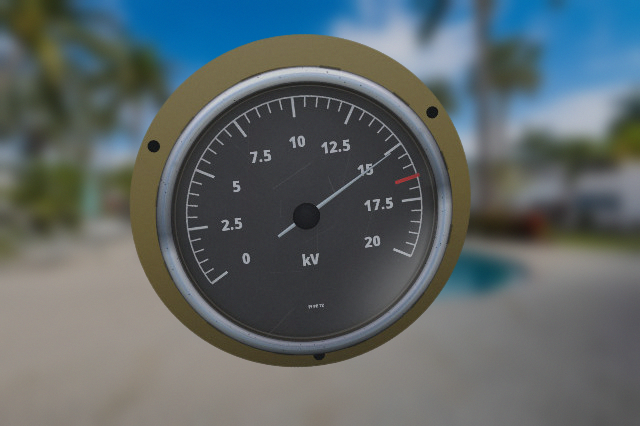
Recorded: 15 kV
